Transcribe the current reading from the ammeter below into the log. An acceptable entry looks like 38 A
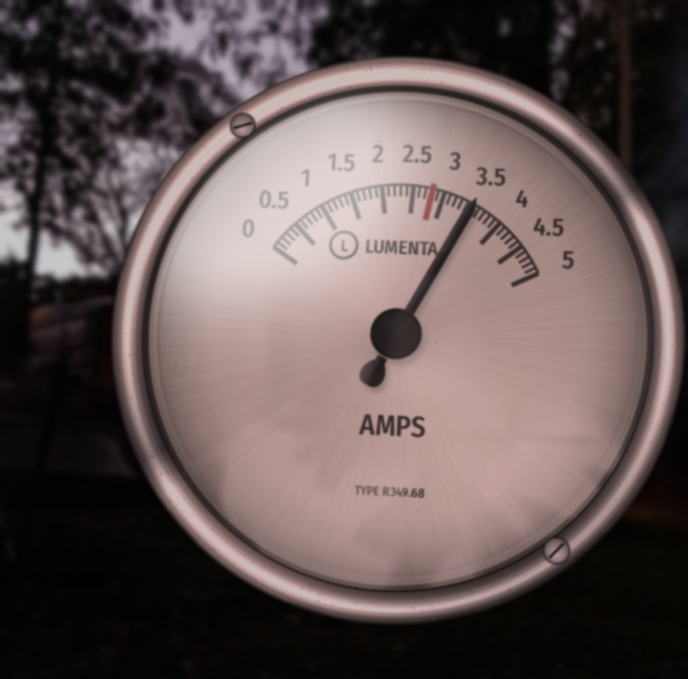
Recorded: 3.5 A
